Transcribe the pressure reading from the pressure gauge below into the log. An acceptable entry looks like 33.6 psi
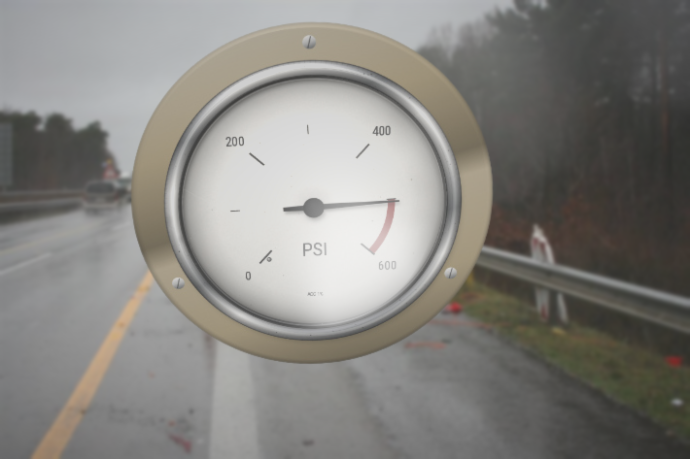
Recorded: 500 psi
